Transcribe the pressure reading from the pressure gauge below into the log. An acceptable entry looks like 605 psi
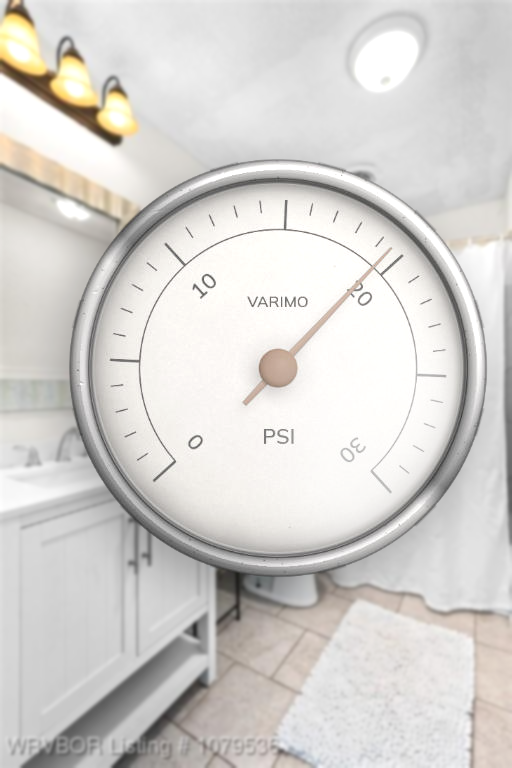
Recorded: 19.5 psi
